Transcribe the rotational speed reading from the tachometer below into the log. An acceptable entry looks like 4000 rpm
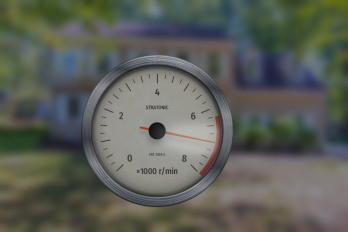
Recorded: 7000 rpm
